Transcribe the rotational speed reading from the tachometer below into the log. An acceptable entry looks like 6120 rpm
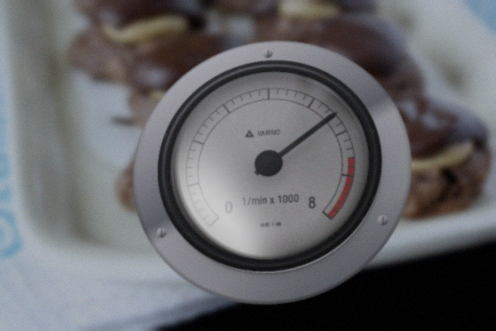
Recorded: 5600 rpm
